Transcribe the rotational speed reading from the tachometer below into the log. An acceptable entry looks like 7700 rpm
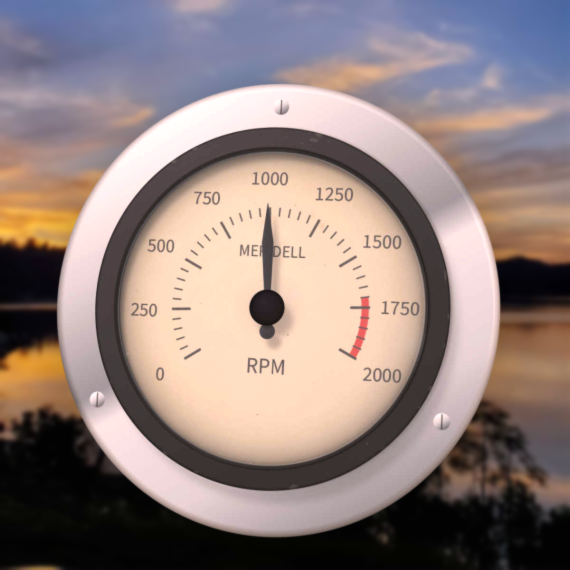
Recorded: 1000 rpm
